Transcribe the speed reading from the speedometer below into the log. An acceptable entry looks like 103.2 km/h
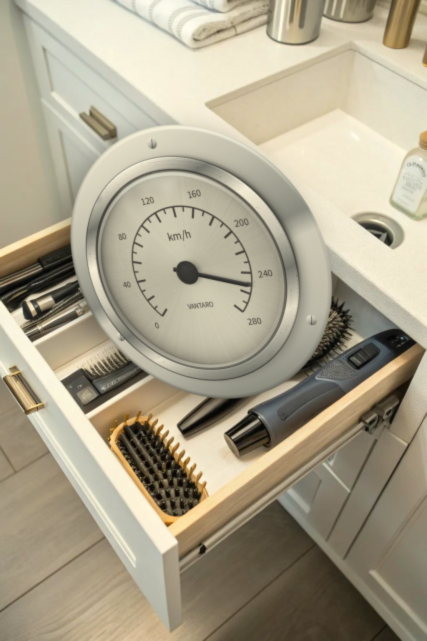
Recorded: 250 km/h
